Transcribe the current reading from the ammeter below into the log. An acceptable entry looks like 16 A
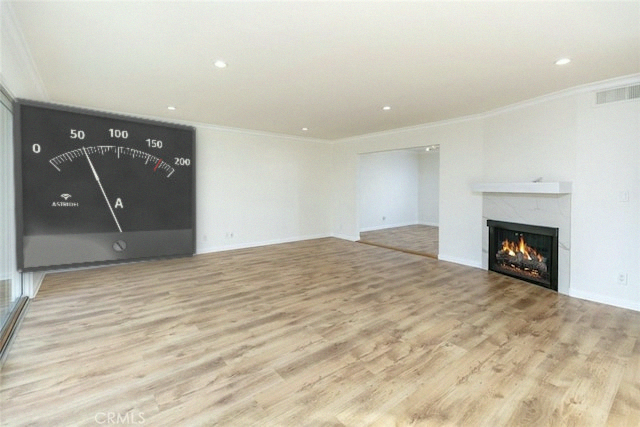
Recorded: 50 A
